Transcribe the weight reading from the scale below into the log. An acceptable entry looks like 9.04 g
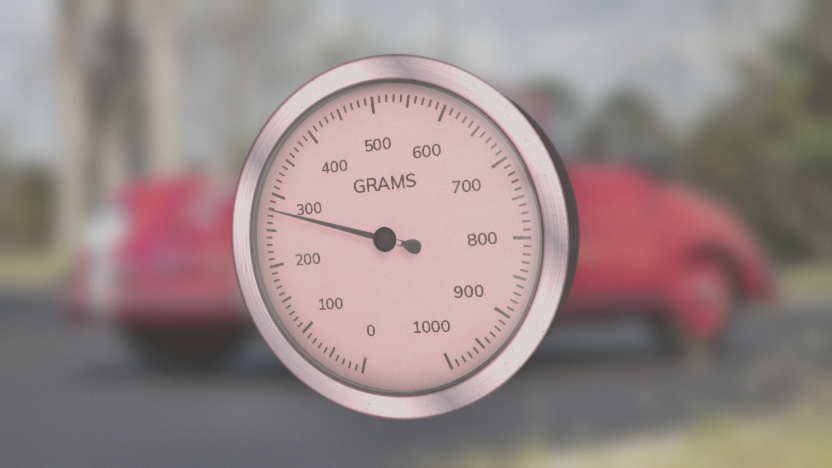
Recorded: 280 g
